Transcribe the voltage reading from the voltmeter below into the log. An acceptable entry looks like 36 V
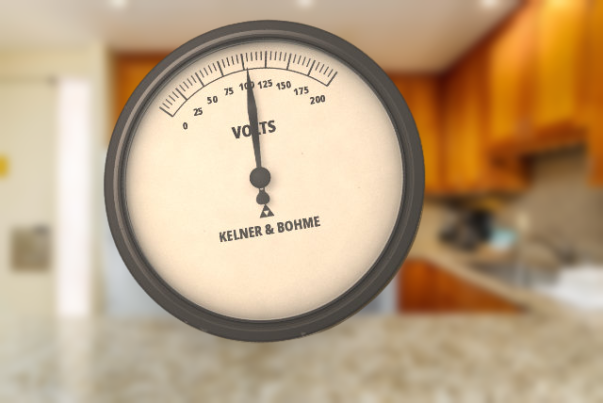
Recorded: 105 V
